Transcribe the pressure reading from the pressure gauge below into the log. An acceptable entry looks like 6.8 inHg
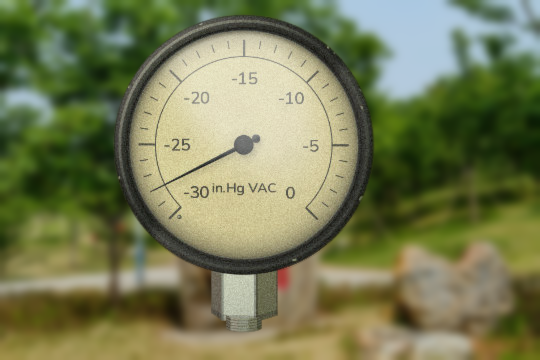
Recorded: -28 inHg
